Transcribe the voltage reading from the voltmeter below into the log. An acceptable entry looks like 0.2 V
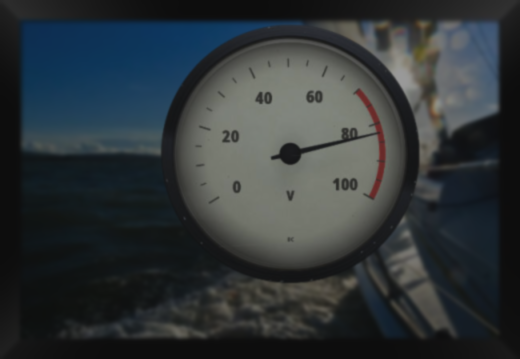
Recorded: 82.5 V
